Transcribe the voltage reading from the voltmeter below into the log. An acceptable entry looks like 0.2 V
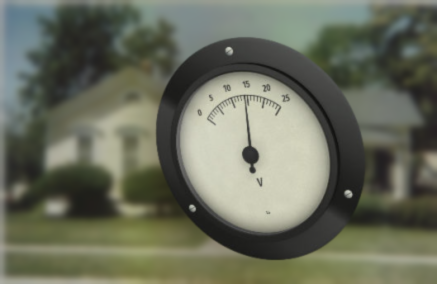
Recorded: 15 V
